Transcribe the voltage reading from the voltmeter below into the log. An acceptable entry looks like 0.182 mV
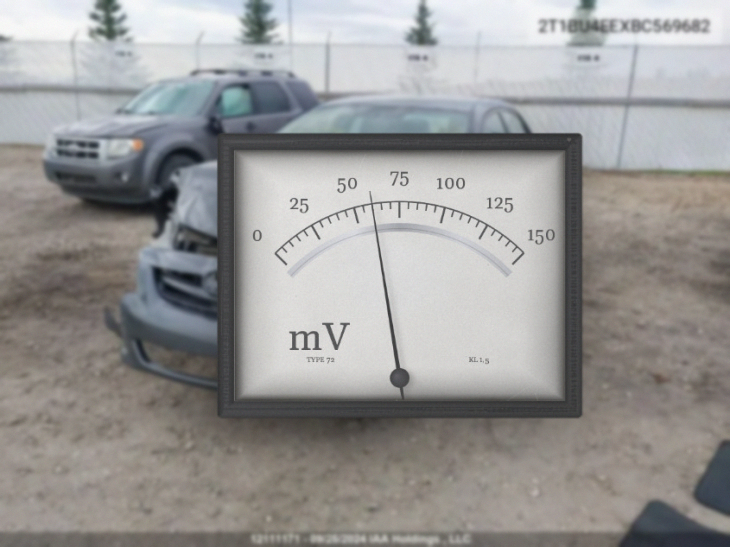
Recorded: 60 mV
